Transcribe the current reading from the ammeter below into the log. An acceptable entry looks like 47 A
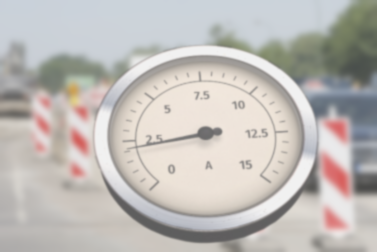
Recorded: 2 A
